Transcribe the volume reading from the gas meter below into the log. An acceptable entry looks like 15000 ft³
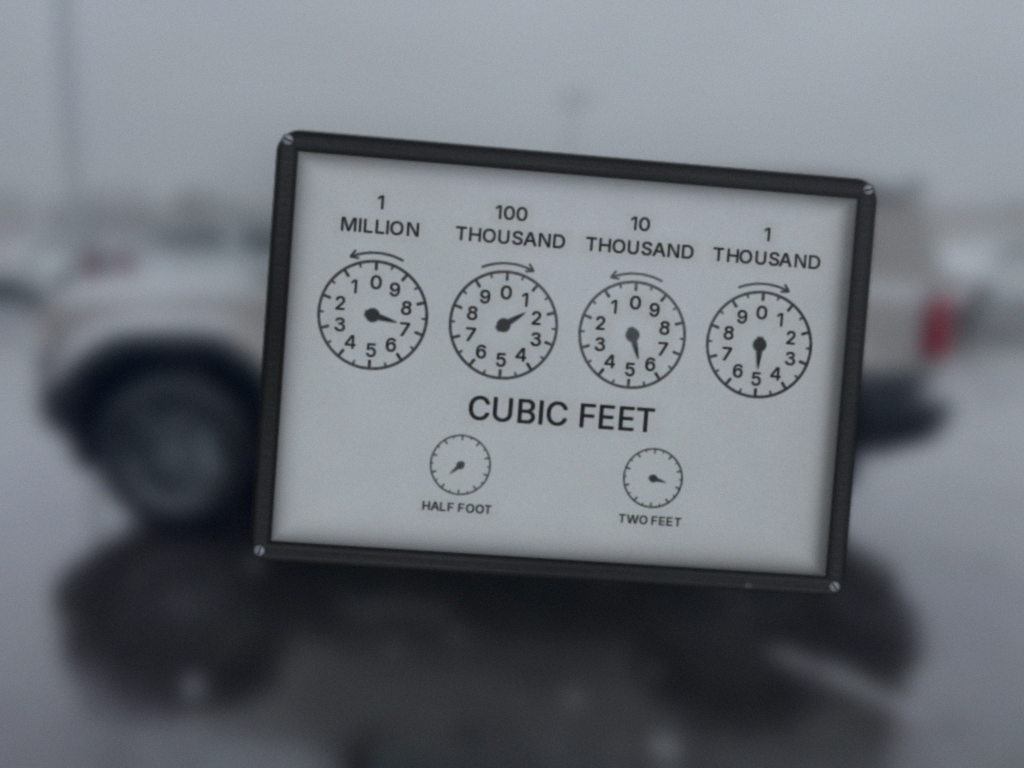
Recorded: 715500 ft³
